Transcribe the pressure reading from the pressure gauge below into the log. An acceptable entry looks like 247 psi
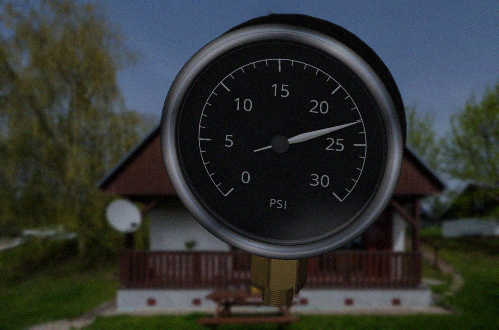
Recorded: 23 psi
